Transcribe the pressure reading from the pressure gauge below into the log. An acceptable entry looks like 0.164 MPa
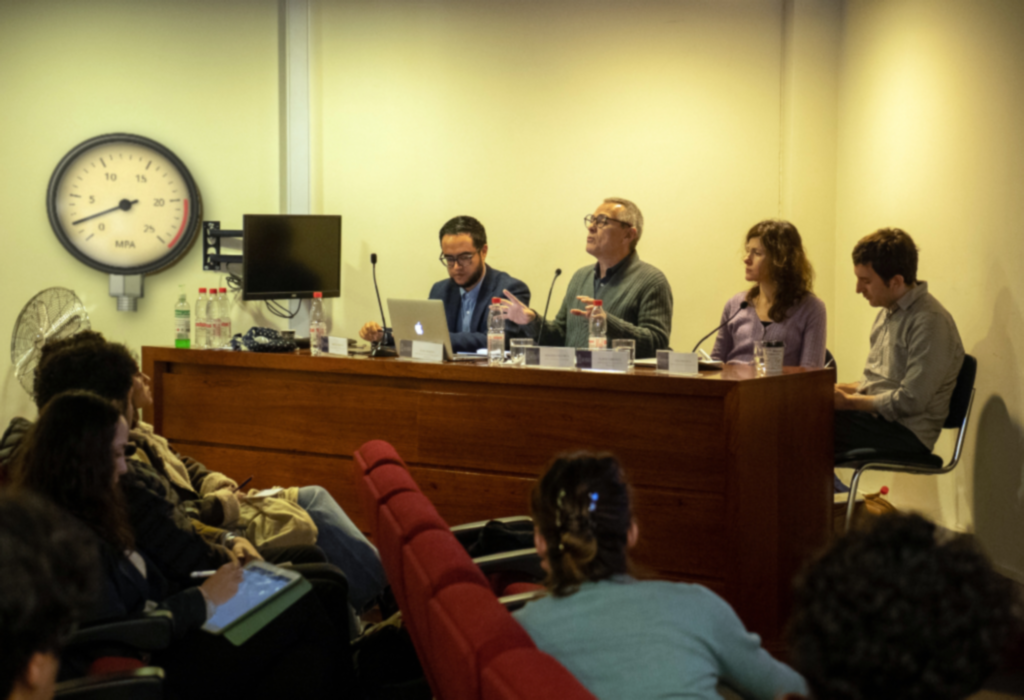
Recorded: 2 MPa
